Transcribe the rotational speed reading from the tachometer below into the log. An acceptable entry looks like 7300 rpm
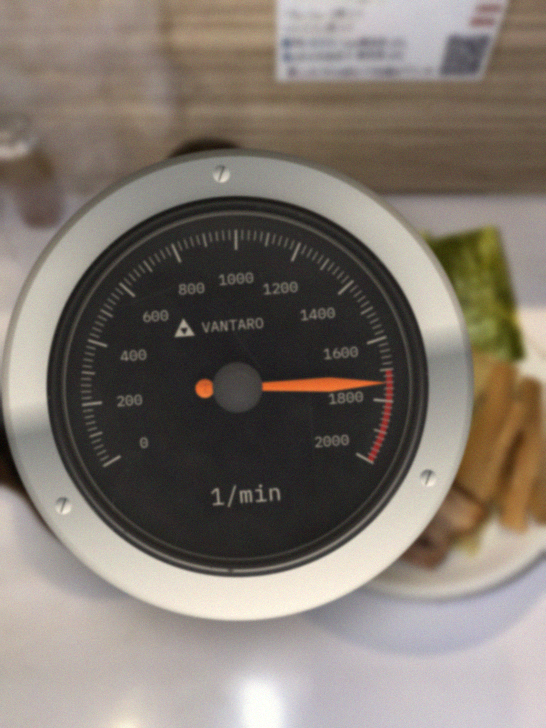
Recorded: 1740 rpm
